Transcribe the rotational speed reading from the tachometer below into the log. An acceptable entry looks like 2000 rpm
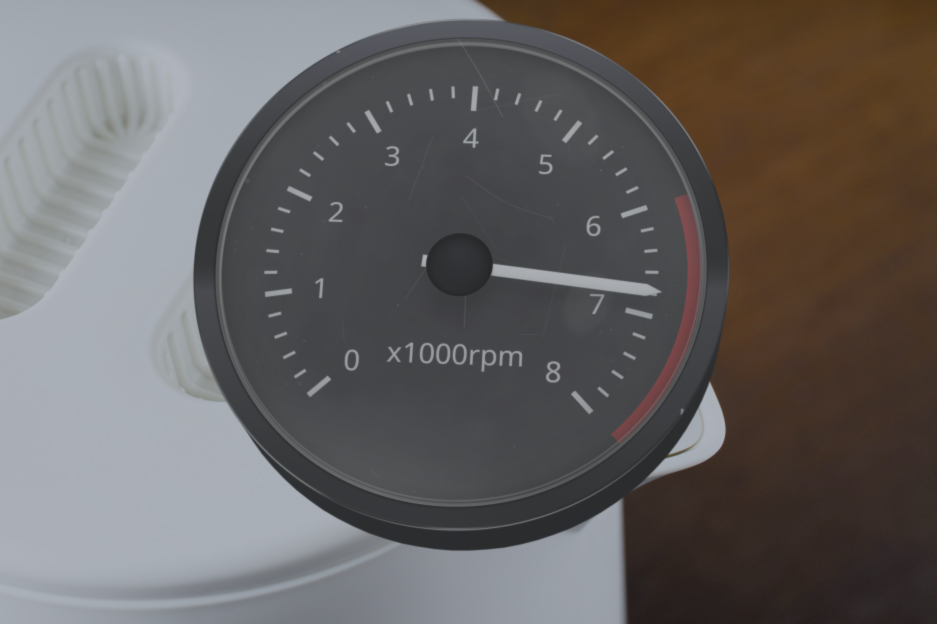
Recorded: 6800 rpm
